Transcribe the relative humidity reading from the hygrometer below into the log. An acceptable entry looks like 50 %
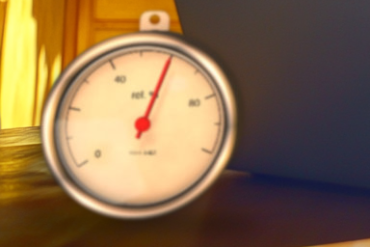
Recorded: 60 %
